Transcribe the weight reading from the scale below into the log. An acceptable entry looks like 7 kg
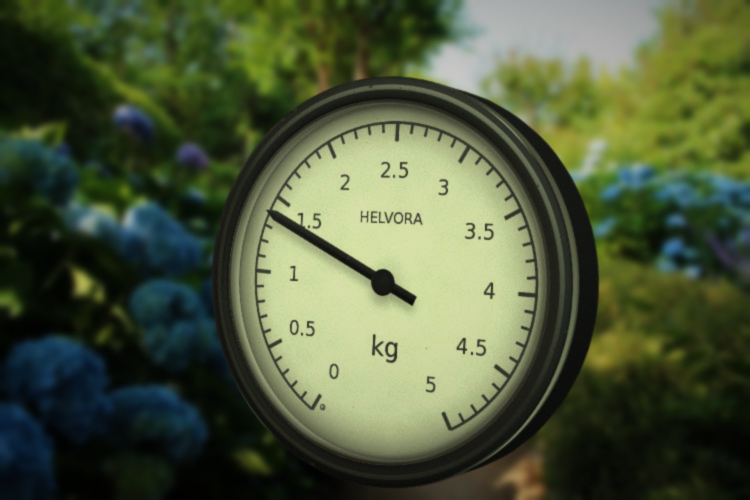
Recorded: 1.4 kg
